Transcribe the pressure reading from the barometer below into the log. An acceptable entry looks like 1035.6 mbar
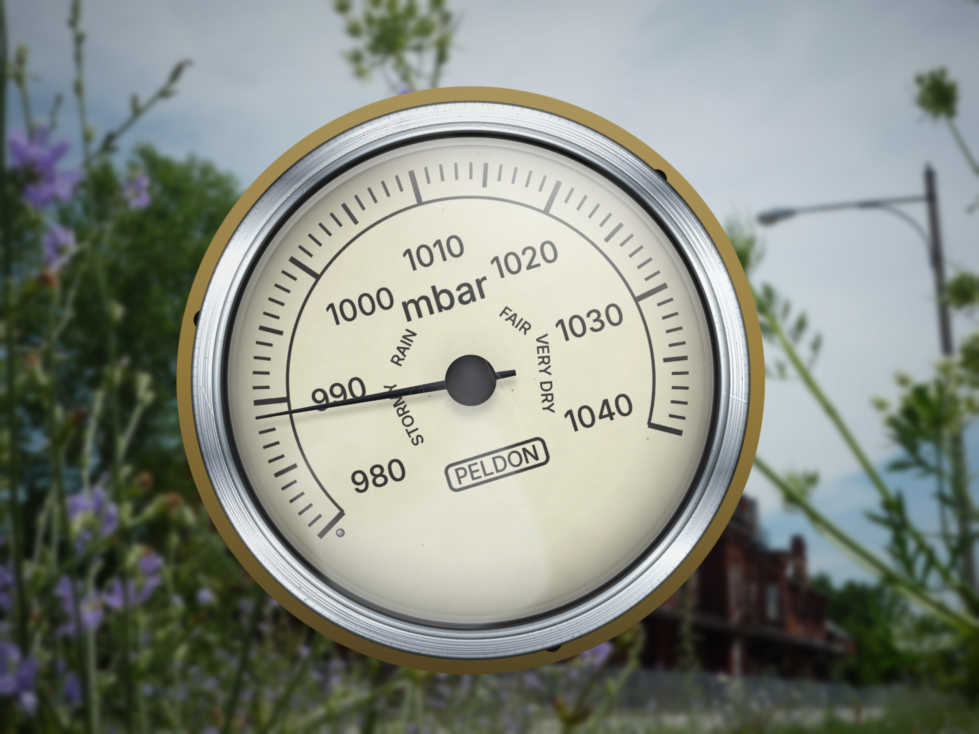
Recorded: 989 mbar
